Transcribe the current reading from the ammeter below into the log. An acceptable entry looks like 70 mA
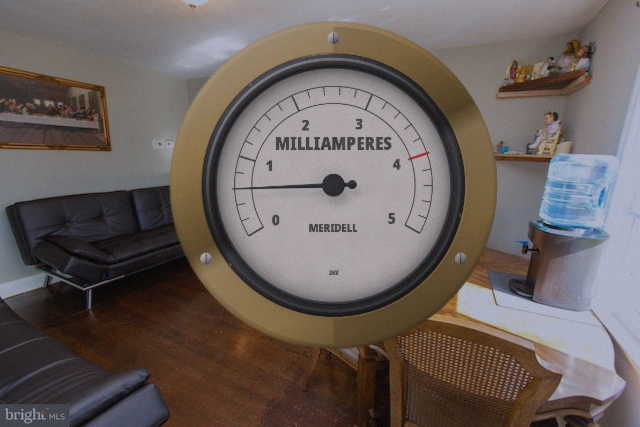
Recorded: 0.6 mA
